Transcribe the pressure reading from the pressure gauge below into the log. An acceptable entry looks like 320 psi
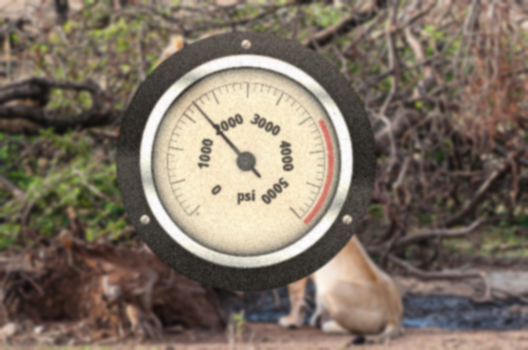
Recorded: 1700 psi
